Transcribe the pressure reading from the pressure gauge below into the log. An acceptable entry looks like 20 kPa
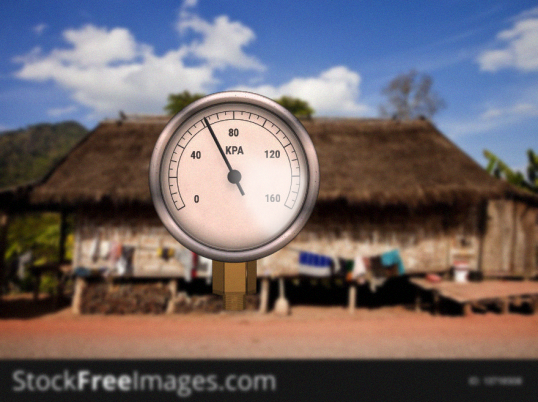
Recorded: 62.5 kPa
